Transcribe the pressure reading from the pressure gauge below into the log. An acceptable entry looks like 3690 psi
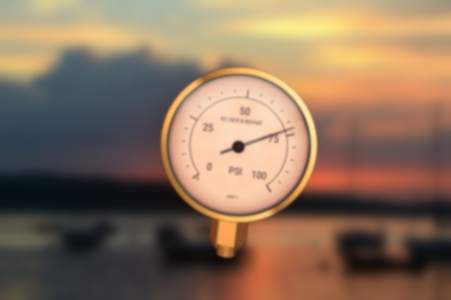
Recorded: 72.5 psi
